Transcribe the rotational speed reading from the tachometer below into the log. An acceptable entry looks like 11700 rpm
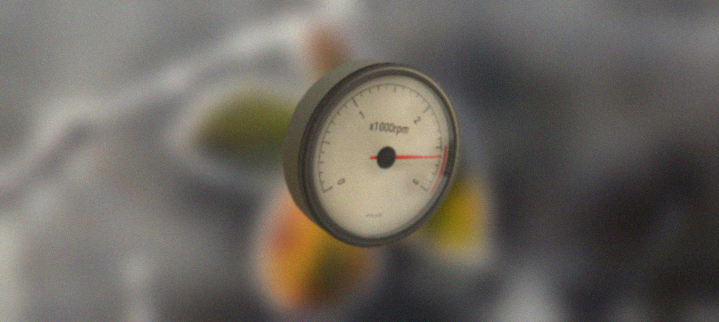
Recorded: 2600 rpm
